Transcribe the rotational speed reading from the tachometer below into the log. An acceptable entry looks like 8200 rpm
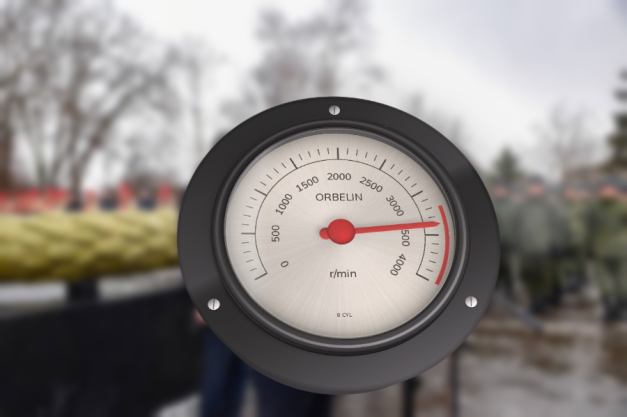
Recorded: 3400 rpm
